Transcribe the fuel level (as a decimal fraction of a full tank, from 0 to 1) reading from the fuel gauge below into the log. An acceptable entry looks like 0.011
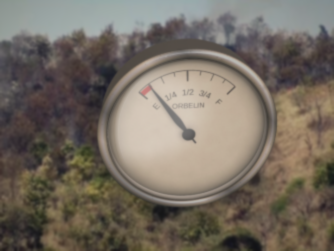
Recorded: 0.125
